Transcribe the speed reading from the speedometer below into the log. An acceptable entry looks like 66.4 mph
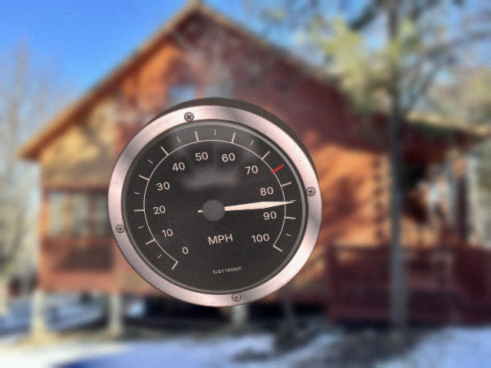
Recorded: 85 mph
